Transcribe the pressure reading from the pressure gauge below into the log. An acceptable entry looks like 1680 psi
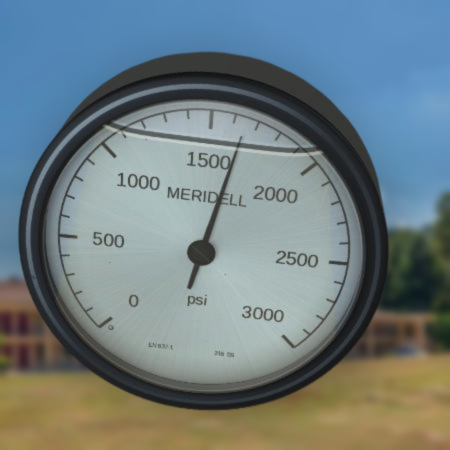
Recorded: 1650 psi
